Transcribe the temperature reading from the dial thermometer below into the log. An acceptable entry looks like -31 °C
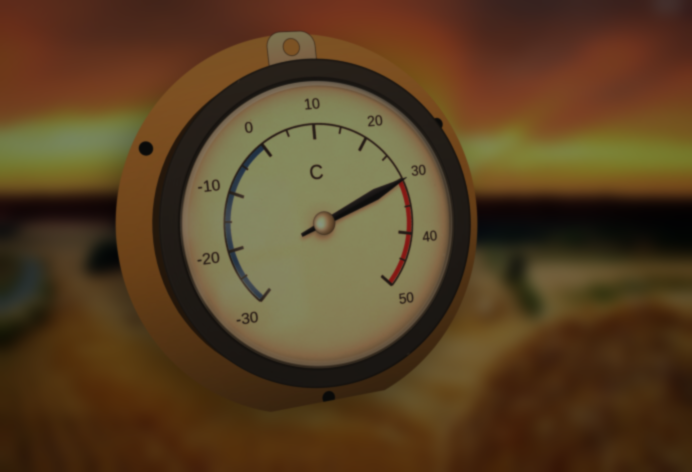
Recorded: 30 °C
